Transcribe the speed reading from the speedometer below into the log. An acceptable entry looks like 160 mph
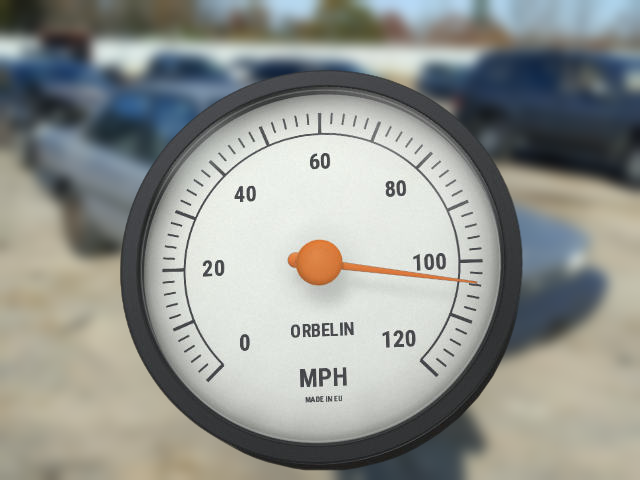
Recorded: 104 mph
